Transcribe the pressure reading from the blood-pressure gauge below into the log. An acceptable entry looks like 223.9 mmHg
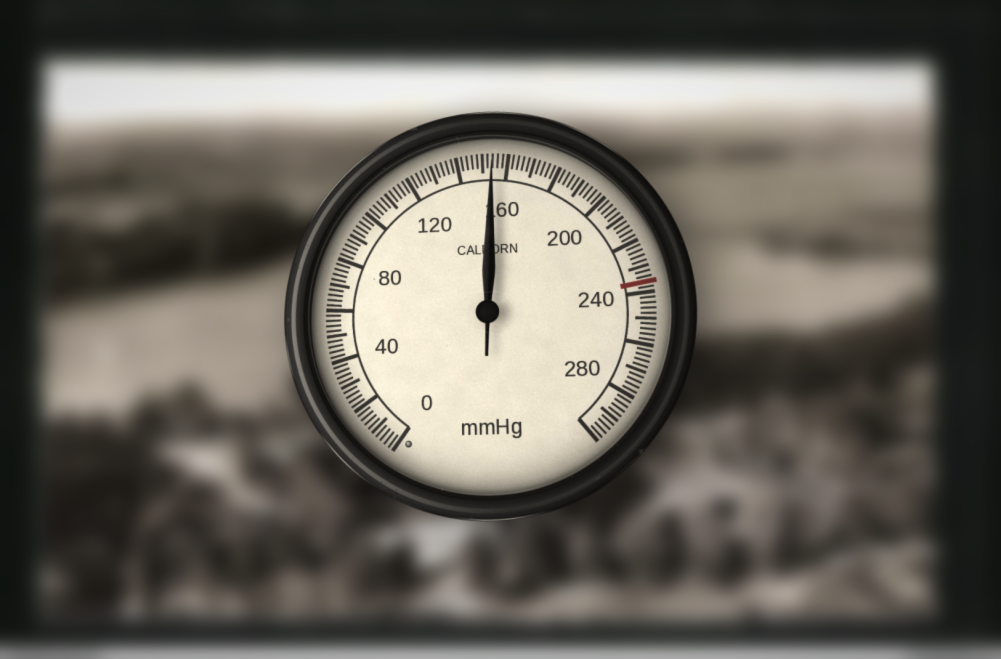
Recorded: 154 mmHg
